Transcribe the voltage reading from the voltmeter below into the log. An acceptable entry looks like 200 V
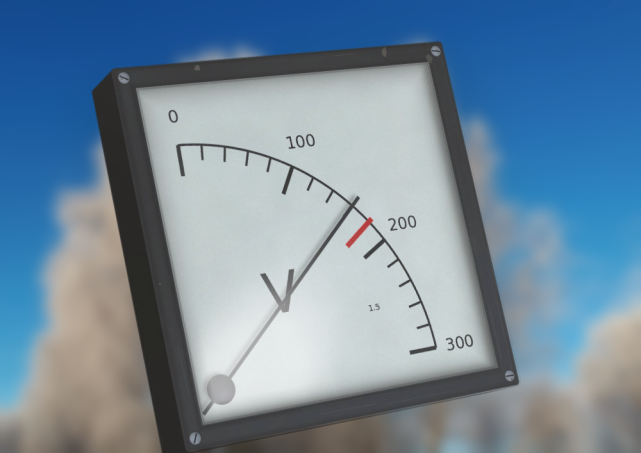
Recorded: 160 V
